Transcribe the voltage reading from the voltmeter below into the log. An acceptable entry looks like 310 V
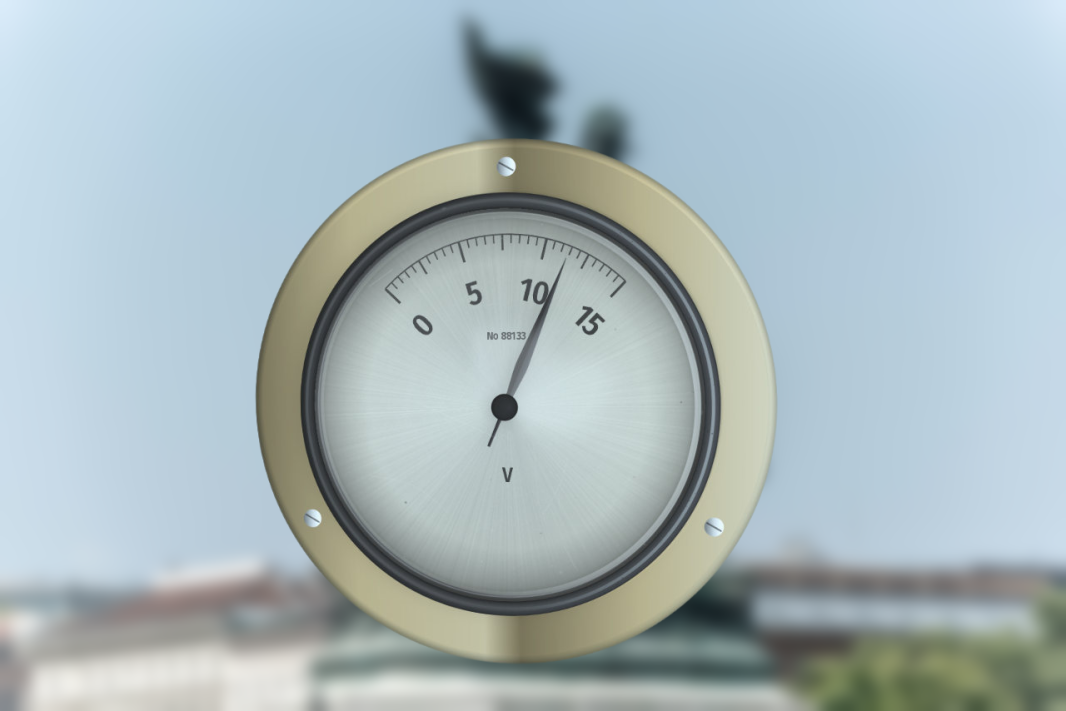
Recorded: 11.5 V
